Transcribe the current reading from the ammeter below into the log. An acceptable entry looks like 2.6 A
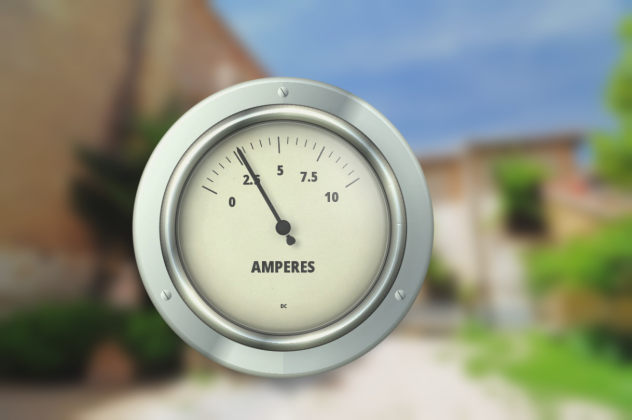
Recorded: 2.75 A
